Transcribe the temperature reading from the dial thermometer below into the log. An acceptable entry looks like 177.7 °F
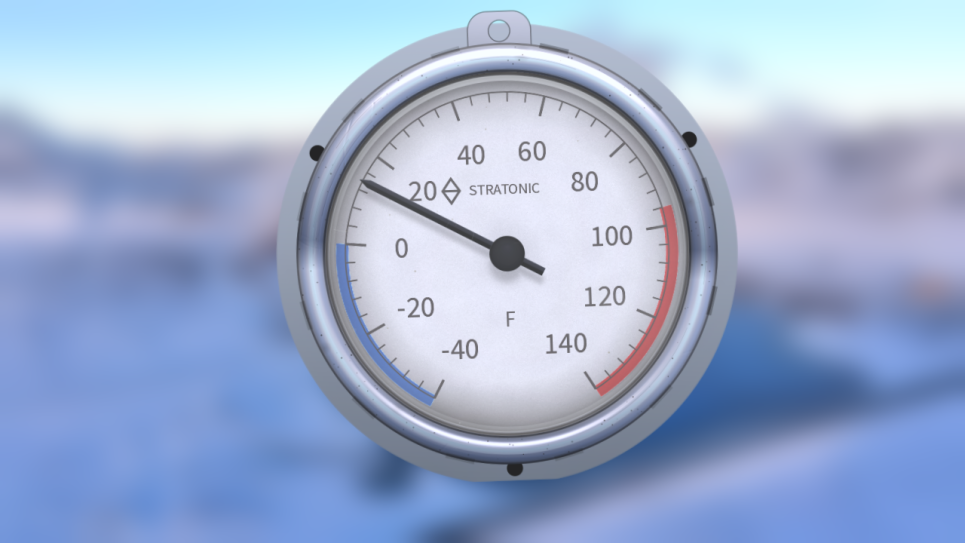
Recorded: 14 °F
